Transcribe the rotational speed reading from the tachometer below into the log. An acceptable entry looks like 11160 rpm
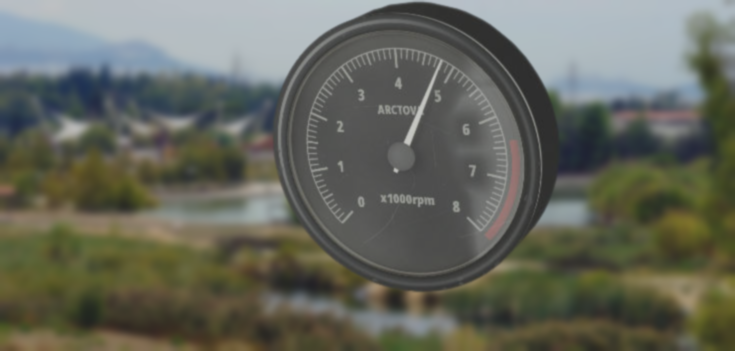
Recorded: 4800 rpm
